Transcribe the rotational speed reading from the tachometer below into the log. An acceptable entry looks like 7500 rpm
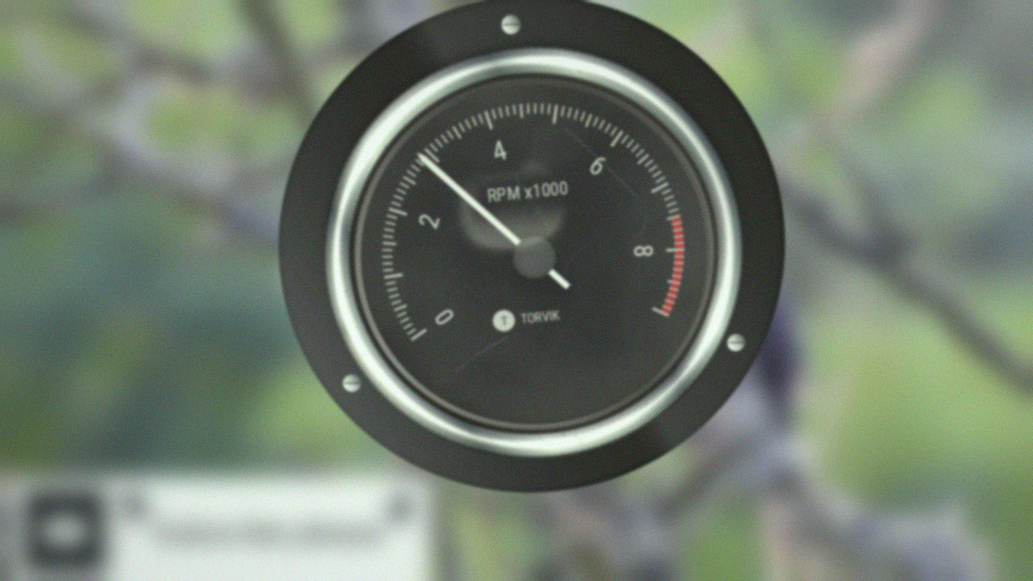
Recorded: 2900 rpm
